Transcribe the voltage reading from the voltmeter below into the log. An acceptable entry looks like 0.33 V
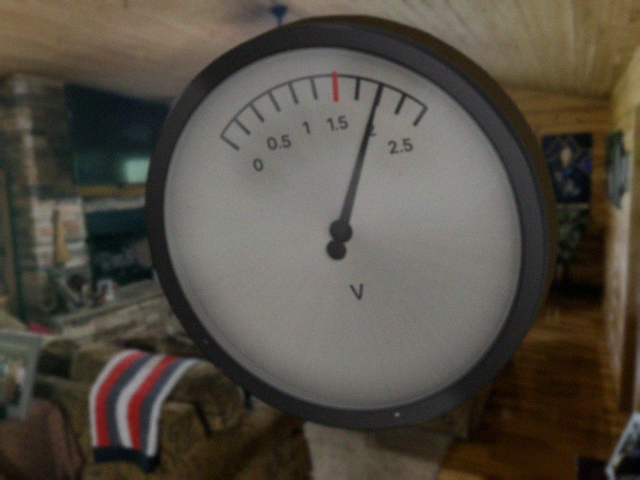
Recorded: 2 V
